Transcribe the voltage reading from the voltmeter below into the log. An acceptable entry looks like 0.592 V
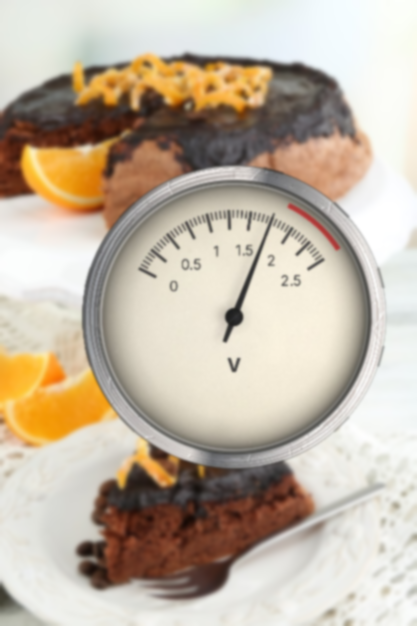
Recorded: 1.75 V
